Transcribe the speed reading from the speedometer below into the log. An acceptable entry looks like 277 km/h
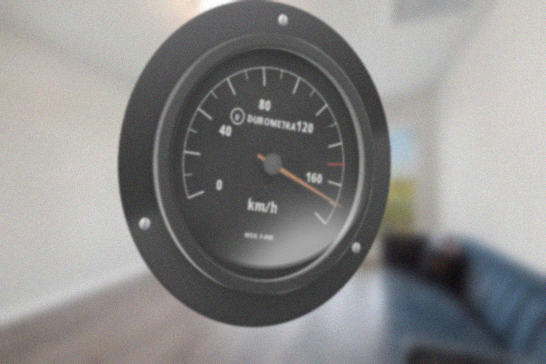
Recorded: 170 km/h
